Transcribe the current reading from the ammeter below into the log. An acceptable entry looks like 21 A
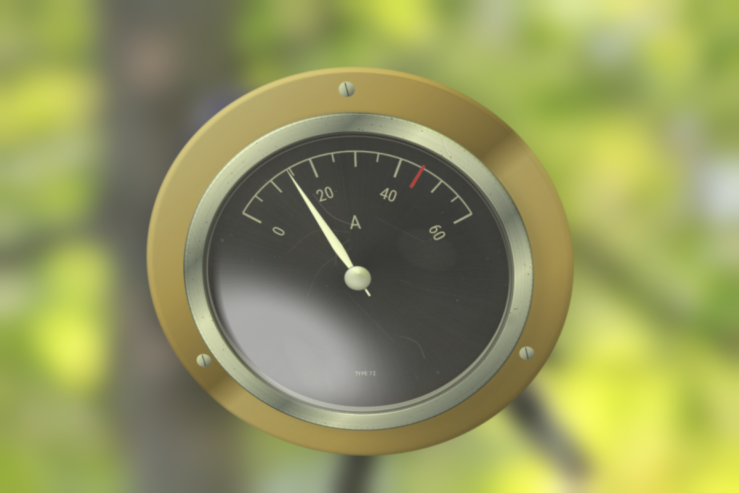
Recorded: 15 A
